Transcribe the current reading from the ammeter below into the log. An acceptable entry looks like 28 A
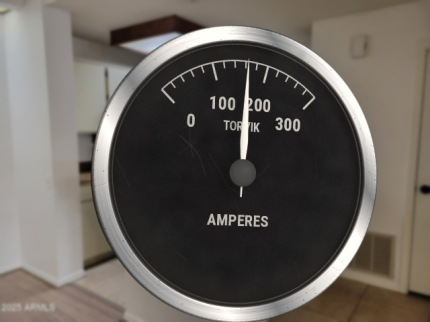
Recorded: 160 A
